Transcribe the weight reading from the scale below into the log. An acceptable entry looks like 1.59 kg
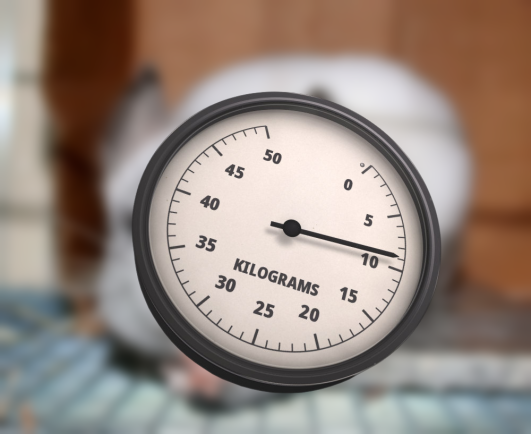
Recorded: 9 kg
